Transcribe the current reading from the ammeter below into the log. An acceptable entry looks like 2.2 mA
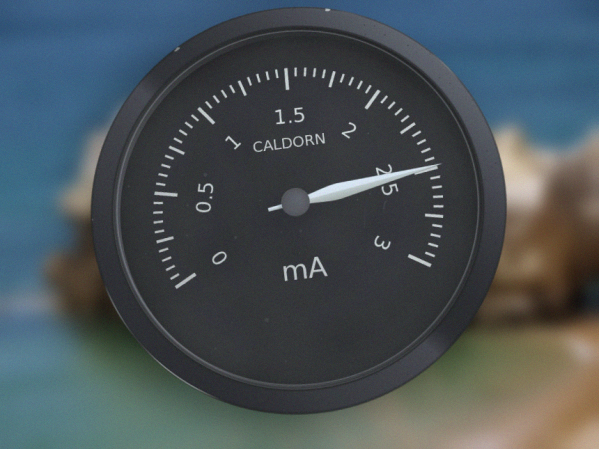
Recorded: 2.5 mA
